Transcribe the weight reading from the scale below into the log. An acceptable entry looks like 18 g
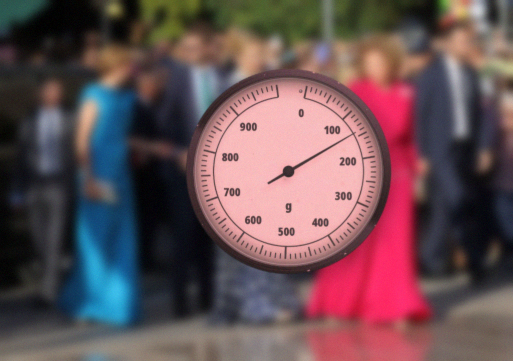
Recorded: 140 g
